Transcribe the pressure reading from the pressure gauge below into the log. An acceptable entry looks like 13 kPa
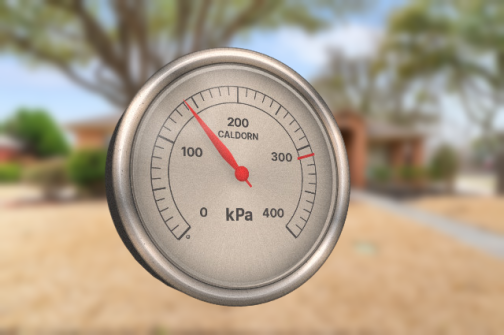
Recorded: 140 kPa
